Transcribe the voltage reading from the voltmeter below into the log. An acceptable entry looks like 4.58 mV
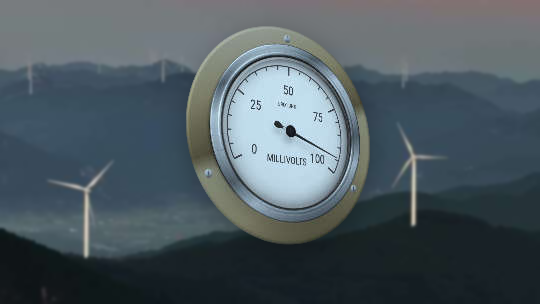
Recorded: 95 mV
